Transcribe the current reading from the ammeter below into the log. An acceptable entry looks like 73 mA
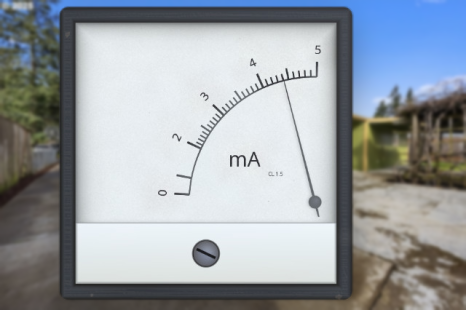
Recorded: 4.4 mA
